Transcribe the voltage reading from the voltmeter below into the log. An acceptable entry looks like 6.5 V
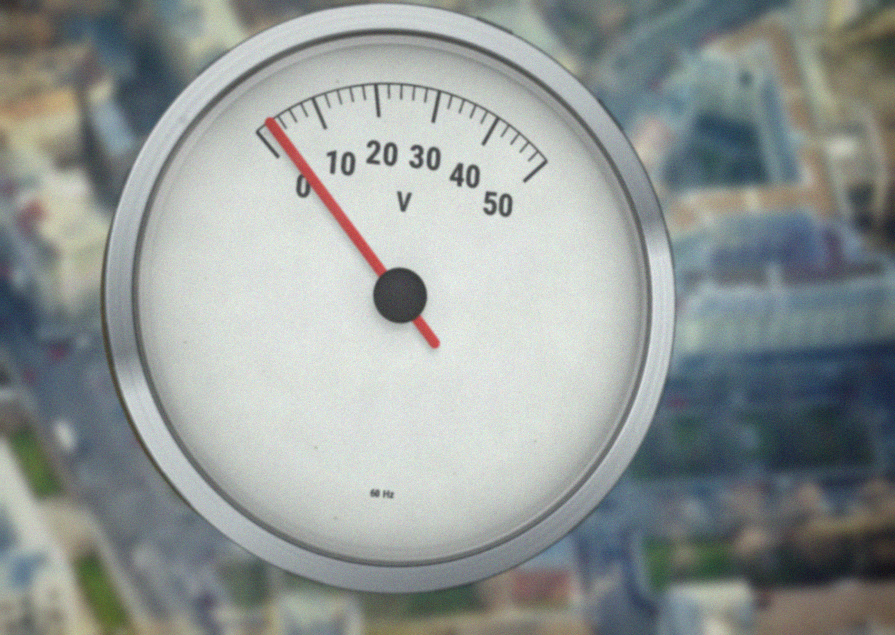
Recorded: 2 V
